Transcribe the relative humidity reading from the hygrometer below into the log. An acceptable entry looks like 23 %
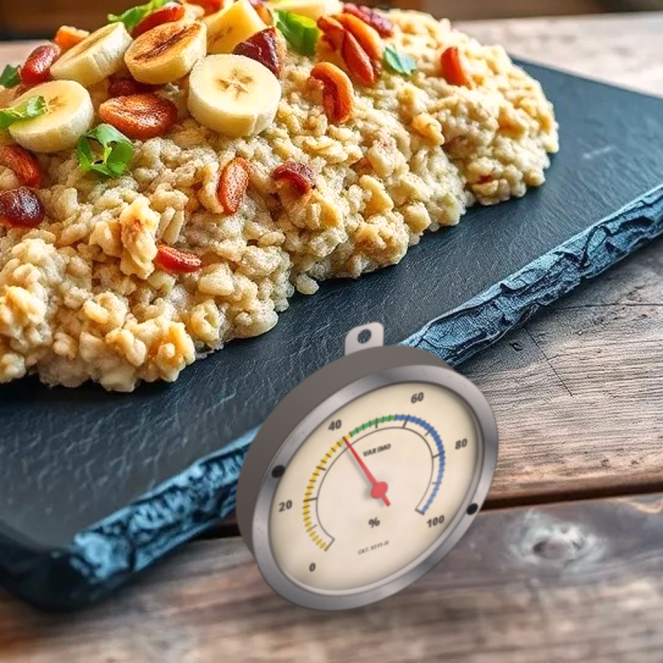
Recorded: 40 %
